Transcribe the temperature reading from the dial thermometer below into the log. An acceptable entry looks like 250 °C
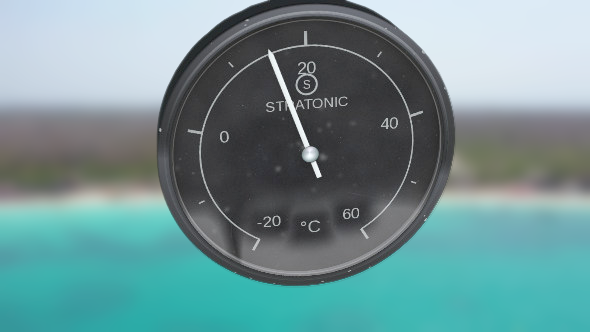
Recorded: 15 °C
